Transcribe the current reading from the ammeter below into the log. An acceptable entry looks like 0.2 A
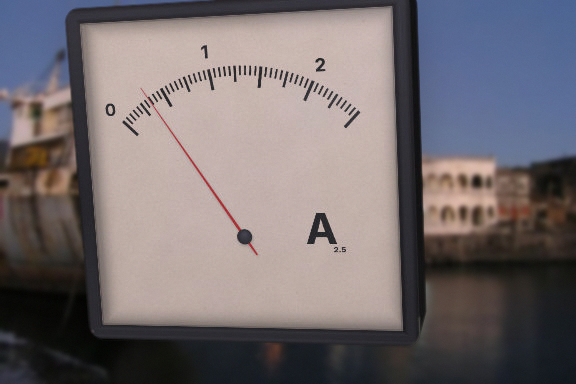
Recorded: 0.35 A
